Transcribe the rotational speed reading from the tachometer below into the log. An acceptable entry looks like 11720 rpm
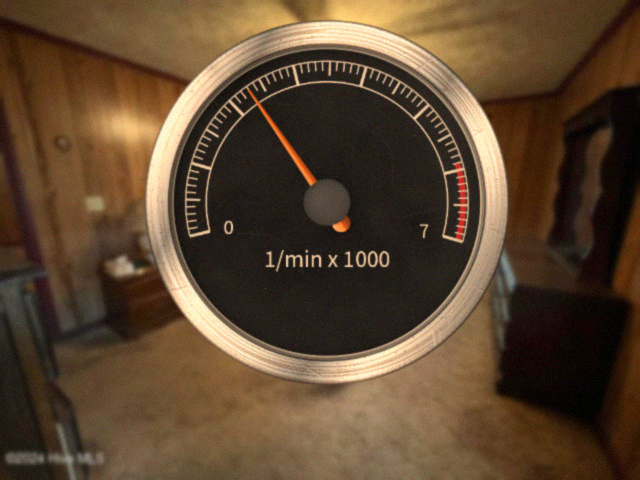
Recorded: 2300 rpm
